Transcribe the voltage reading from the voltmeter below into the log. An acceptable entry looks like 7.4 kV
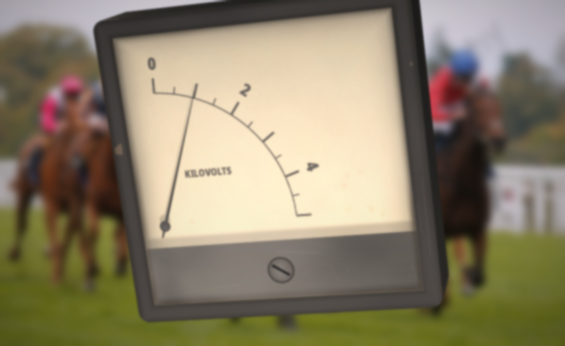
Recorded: 1 kV
